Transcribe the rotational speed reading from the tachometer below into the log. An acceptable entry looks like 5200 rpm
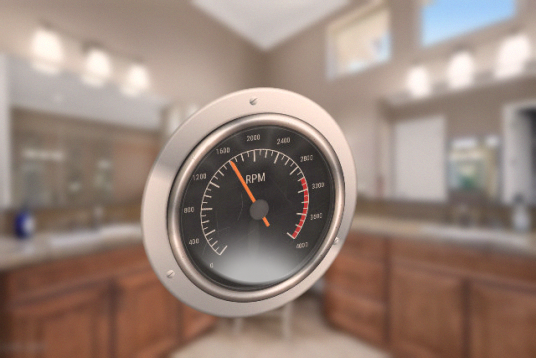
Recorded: 1600 rpm
